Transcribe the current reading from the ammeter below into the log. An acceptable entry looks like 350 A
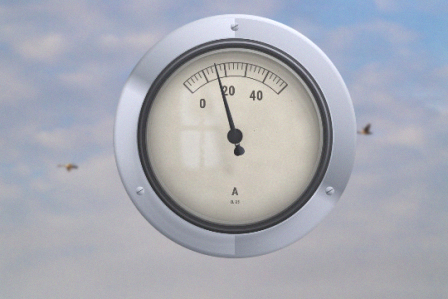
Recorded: 16 A
